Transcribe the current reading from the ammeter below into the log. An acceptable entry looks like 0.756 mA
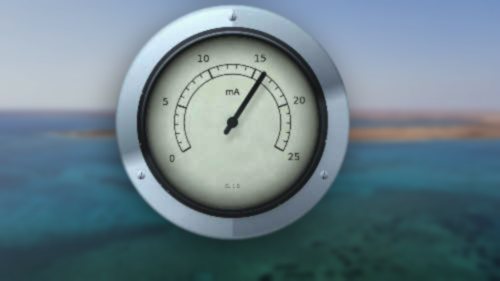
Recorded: 16 mA
